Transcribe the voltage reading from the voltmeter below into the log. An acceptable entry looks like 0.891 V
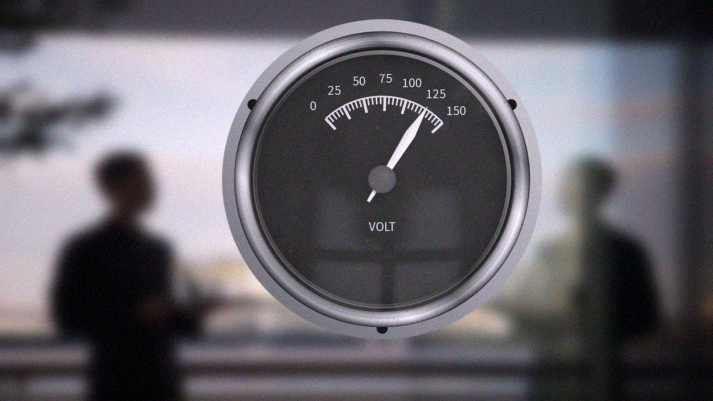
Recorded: 125 V
